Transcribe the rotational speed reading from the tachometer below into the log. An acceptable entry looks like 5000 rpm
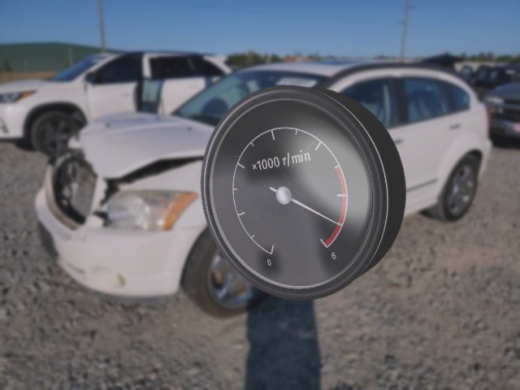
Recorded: 5500 rpm
